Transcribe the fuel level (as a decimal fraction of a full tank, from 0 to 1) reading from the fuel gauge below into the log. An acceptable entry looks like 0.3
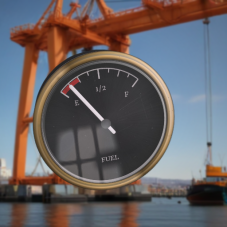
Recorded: 0.125
